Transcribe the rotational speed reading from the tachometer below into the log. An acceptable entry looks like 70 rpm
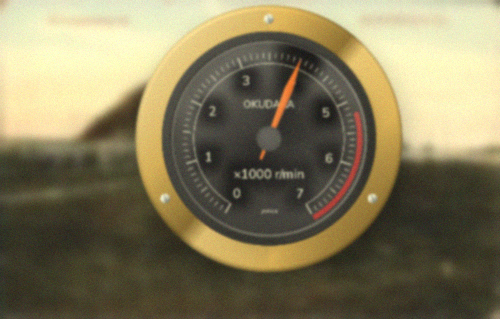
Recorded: 4000 rpm
